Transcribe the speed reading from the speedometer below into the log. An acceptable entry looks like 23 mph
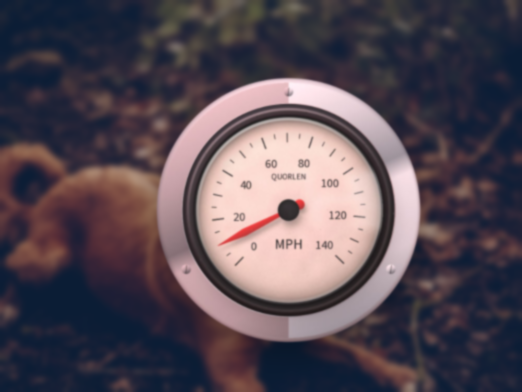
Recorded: 10 mph
